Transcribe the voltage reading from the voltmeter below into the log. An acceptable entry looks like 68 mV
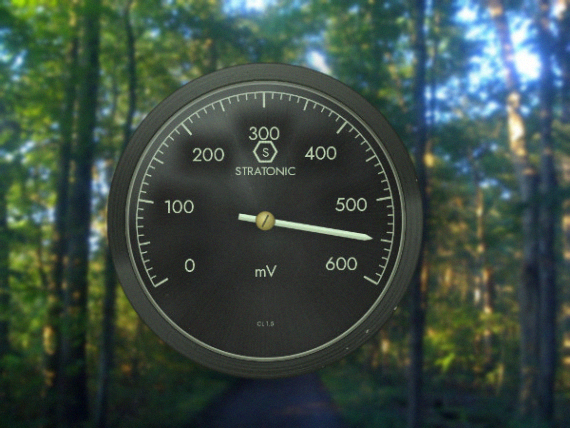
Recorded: 550 mV
